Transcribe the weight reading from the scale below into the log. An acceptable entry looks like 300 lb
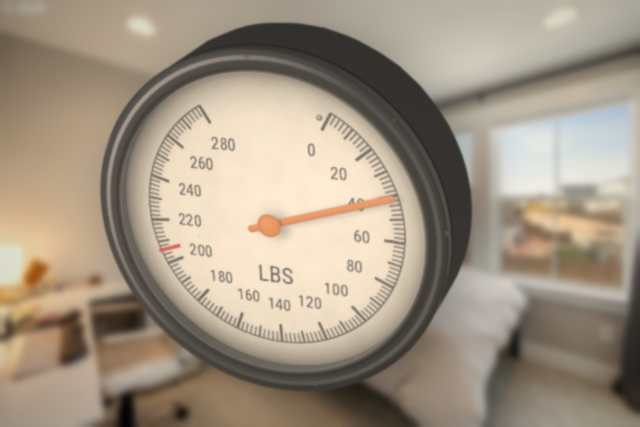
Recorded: 40 lb
